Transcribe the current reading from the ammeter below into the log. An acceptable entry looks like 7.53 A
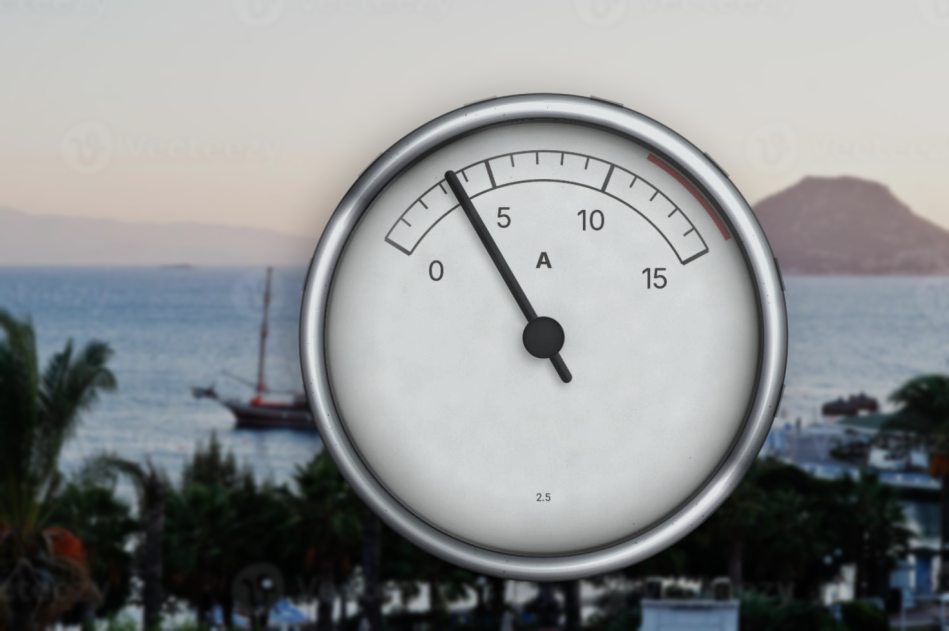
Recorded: 3.5 A
